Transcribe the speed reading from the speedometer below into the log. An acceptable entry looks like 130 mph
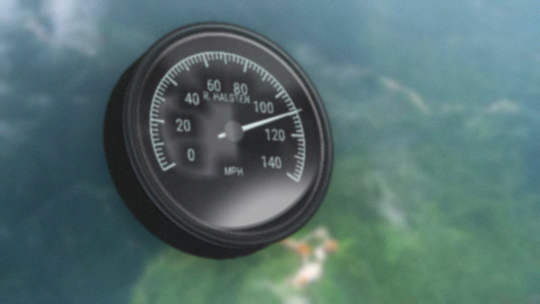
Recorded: 110 mph
